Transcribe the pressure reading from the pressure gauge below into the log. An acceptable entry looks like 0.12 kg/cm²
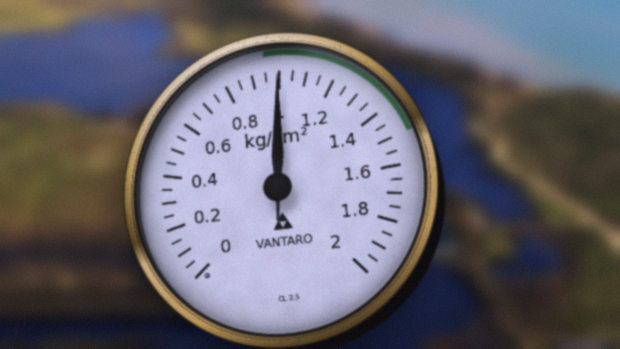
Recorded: 1 kg/cm²
